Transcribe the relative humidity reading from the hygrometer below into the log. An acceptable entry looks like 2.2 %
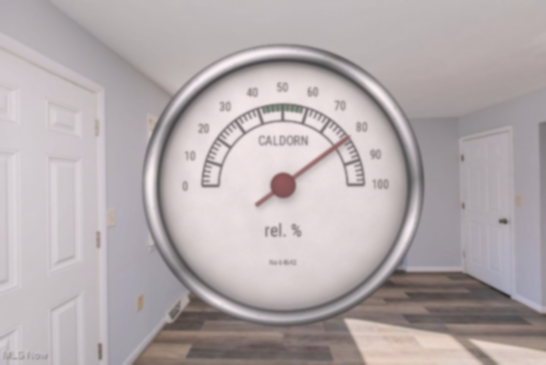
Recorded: 80 %
